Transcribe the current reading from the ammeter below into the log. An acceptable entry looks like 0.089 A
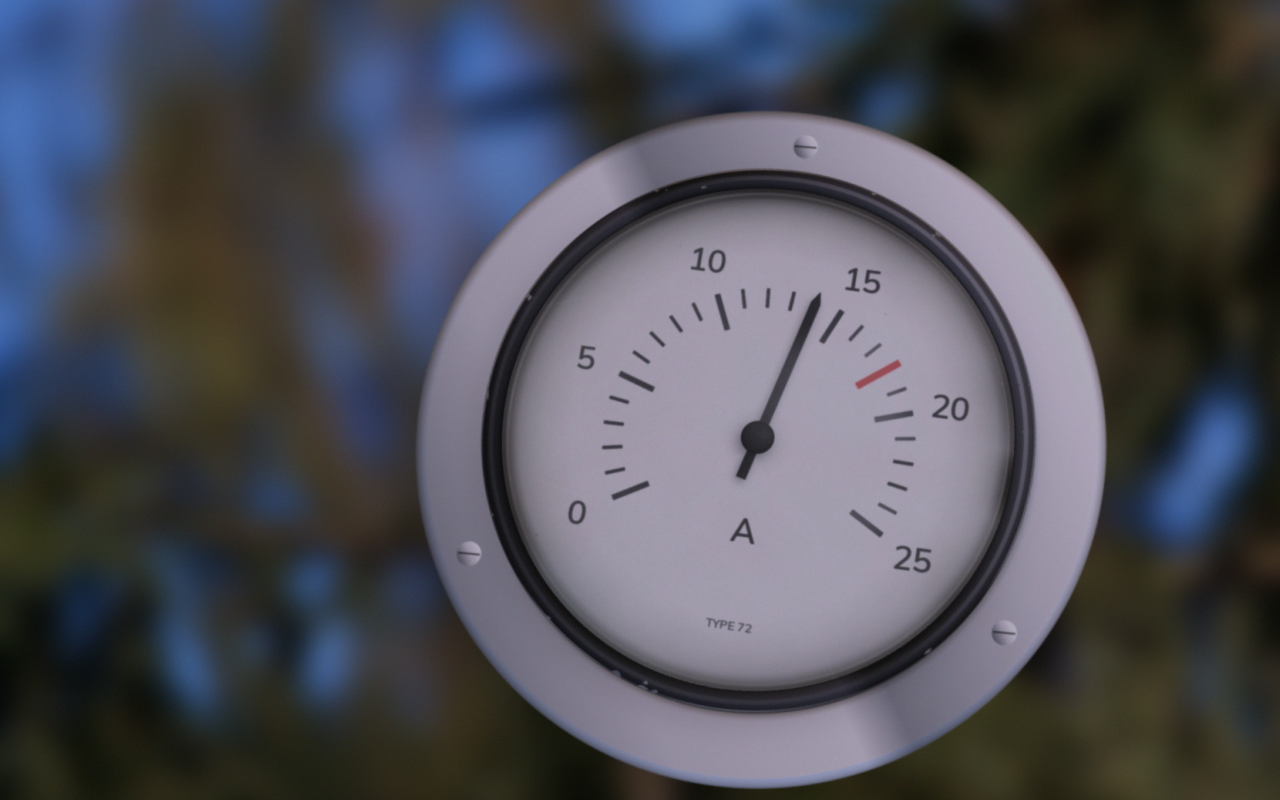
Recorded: 14 A
